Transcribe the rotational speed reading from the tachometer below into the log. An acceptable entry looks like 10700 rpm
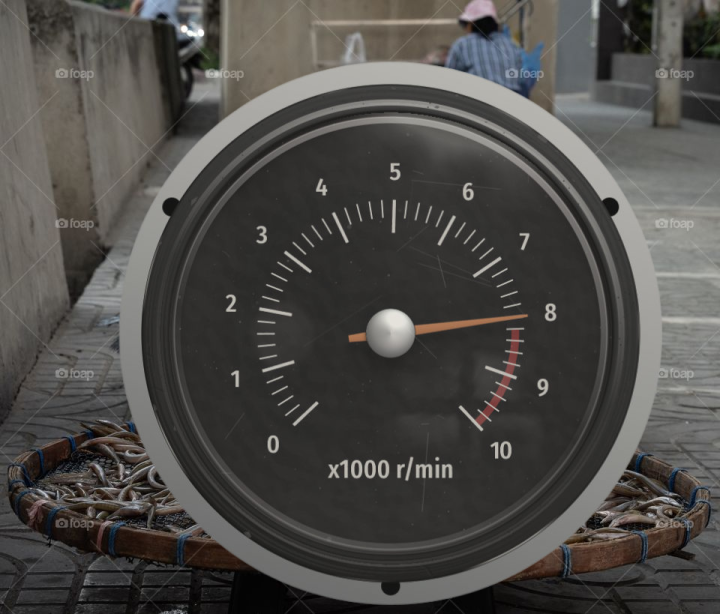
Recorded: 8000 rpm
